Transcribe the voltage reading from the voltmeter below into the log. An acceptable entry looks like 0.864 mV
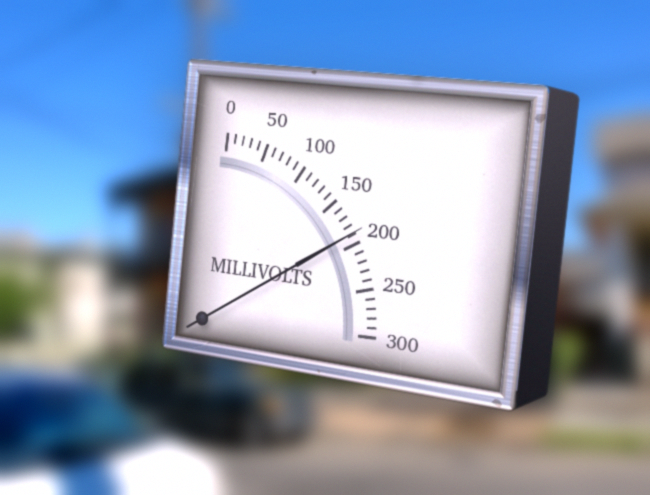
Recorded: 190 mV
